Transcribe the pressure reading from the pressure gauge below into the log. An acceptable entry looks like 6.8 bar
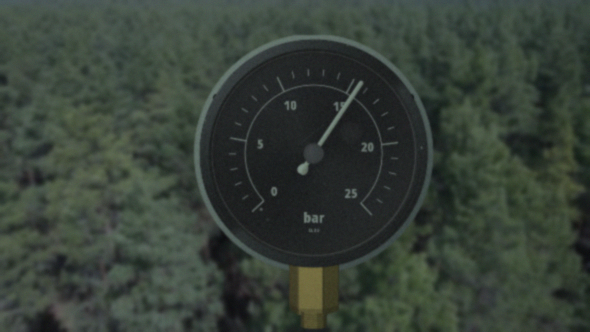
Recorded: 15.5 bar
